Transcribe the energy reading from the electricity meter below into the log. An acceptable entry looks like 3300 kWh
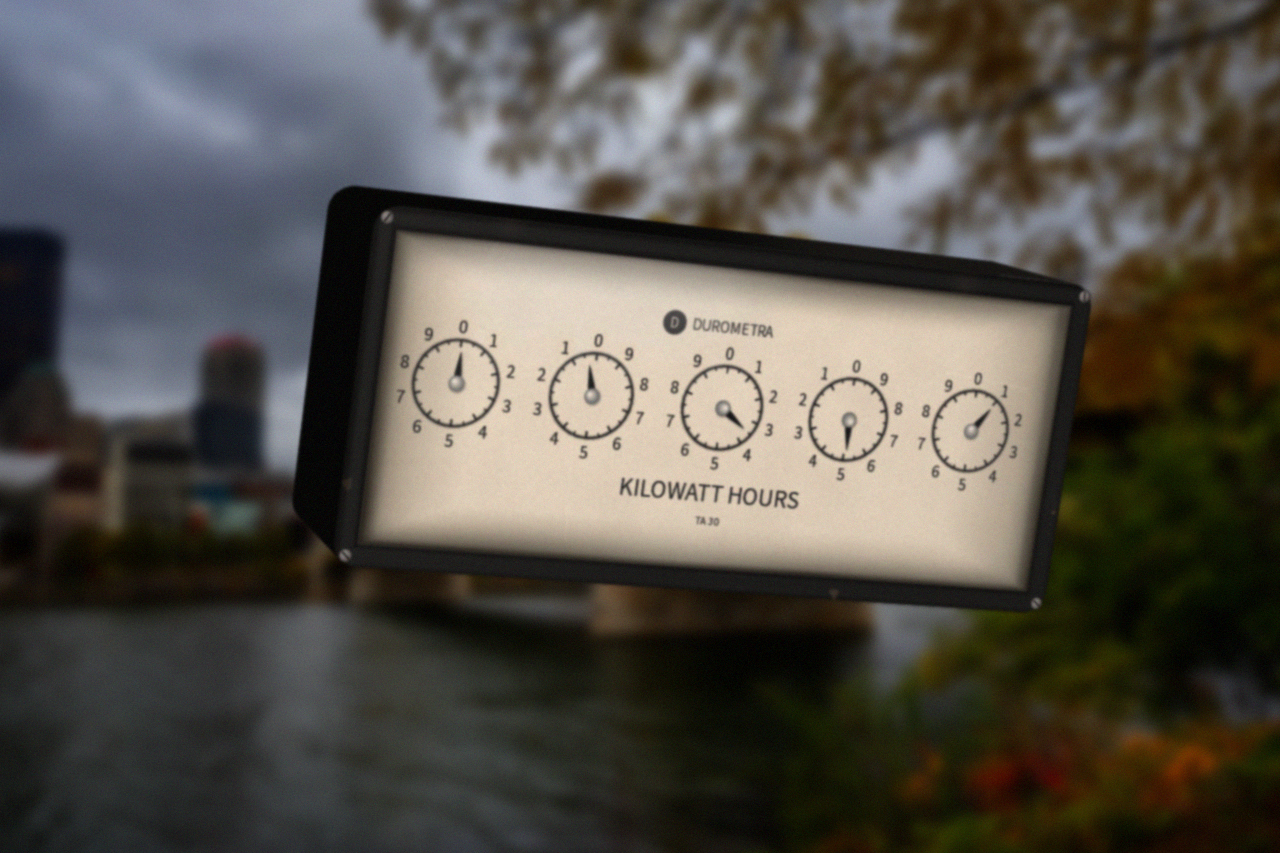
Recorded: 351 kWh
